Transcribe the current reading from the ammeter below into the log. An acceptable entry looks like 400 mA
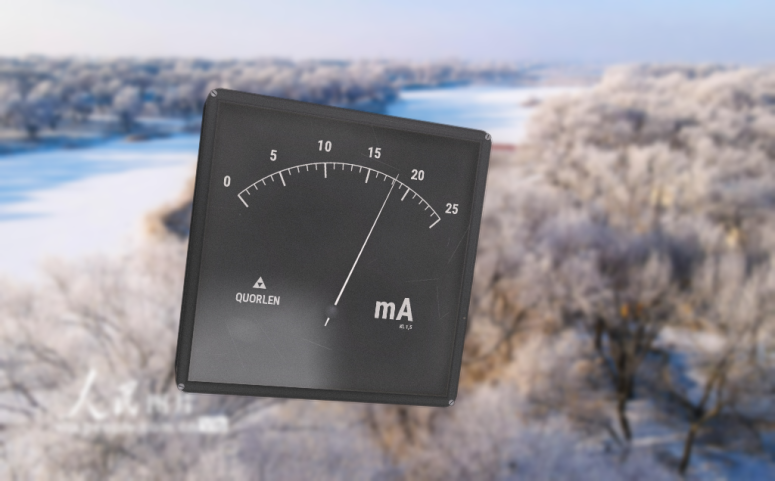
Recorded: 18 mA
